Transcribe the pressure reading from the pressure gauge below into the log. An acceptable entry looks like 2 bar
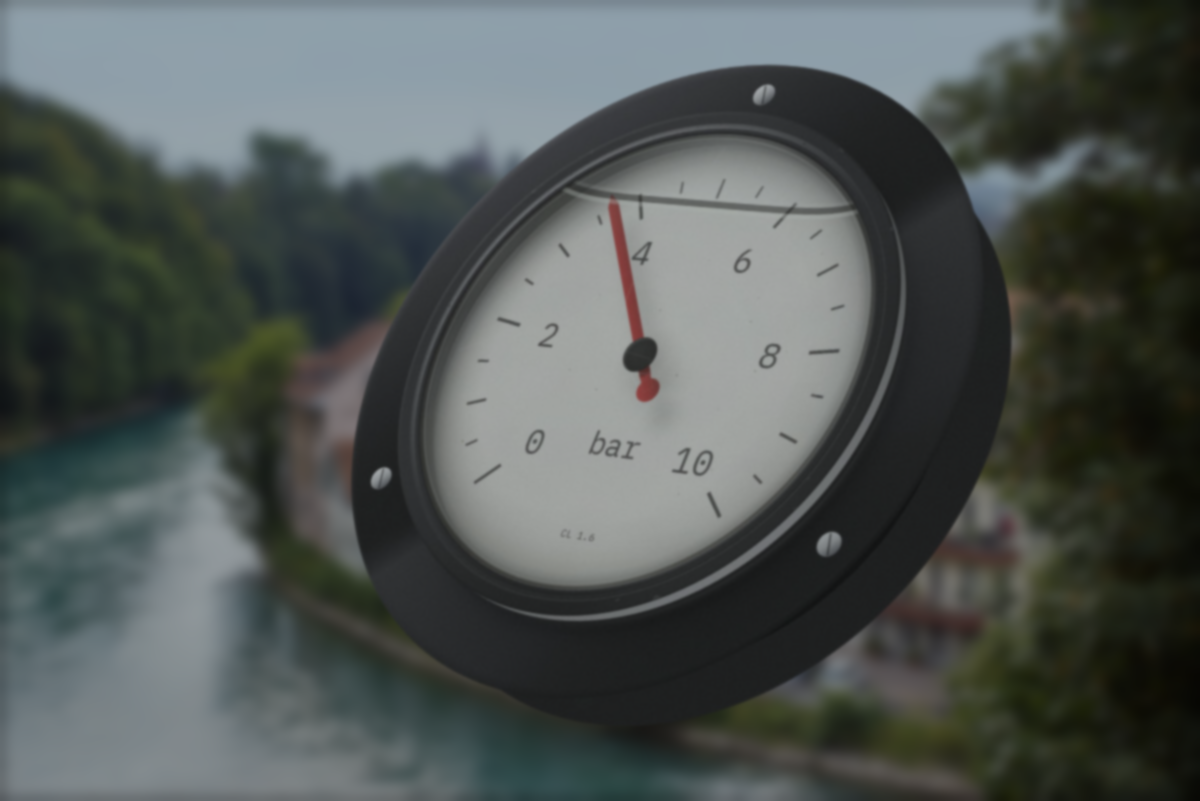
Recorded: 3.75 bar
